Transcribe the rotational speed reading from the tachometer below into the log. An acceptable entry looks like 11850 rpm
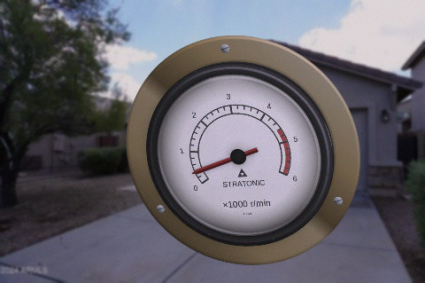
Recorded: 400 rpm
